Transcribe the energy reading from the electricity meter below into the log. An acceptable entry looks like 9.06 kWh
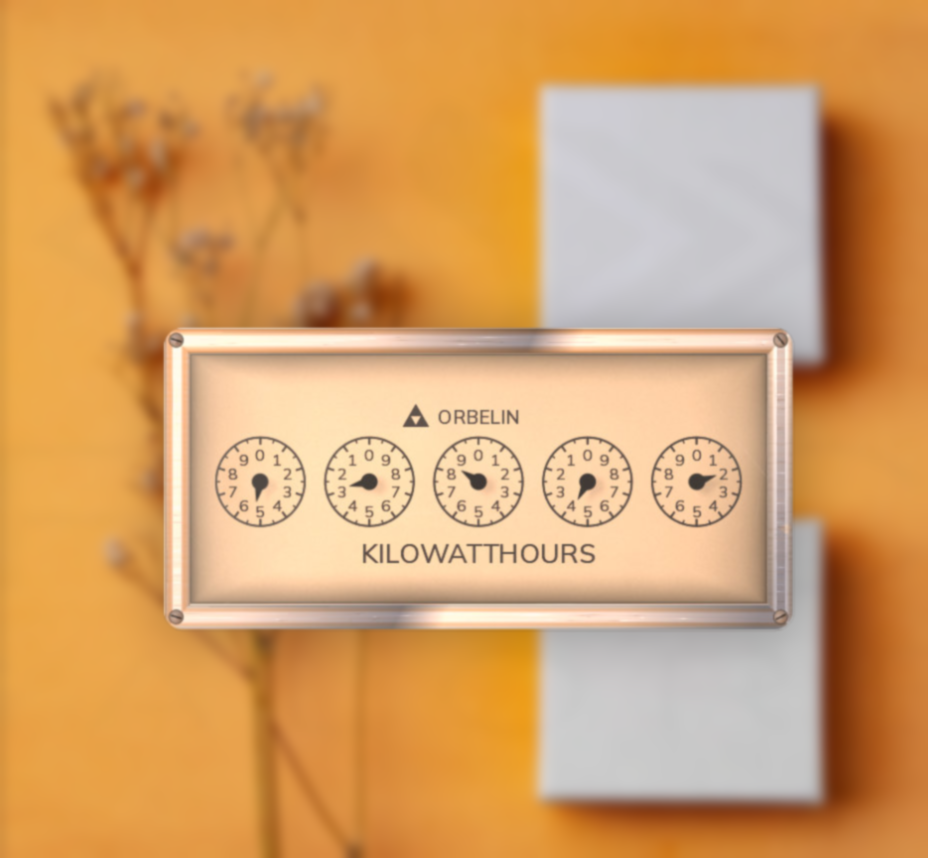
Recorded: 52842 kWh
